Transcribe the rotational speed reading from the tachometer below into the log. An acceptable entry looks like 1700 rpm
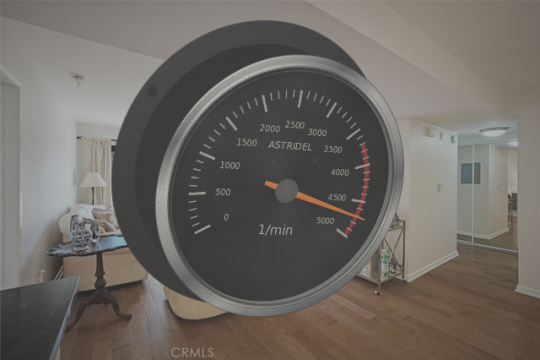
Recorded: 4700 rpm
